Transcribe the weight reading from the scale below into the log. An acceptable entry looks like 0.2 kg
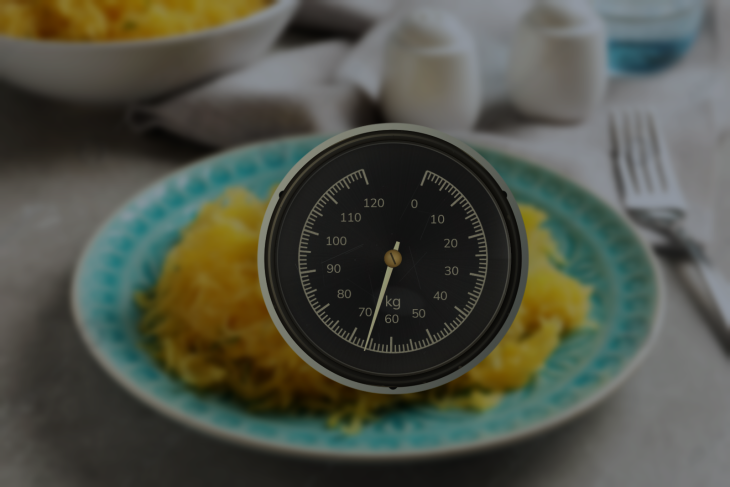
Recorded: 66 kg
